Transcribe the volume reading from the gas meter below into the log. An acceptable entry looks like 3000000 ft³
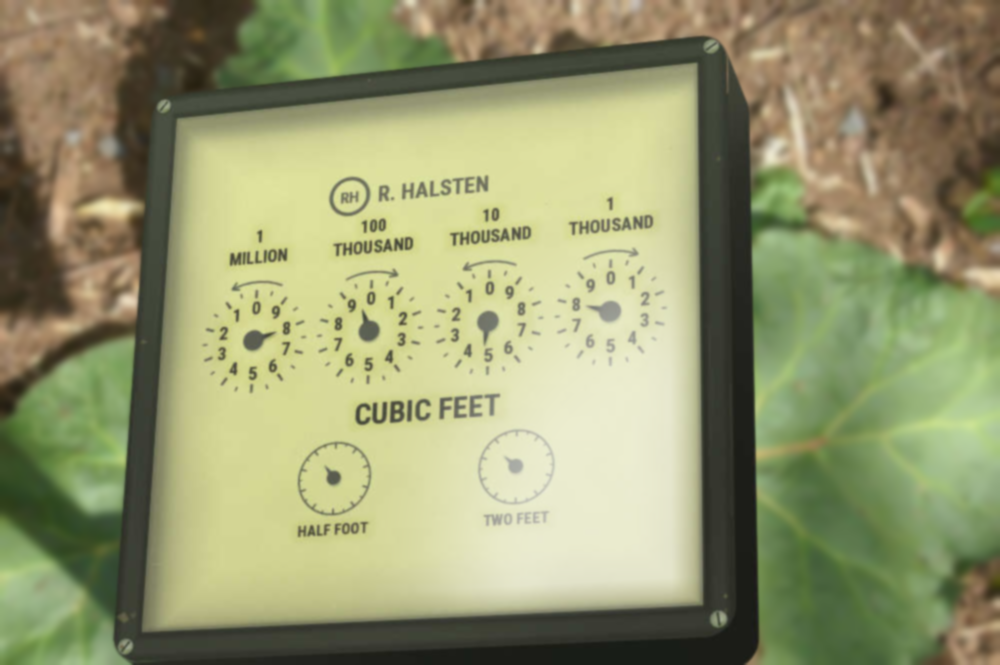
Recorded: 794800 ft³
